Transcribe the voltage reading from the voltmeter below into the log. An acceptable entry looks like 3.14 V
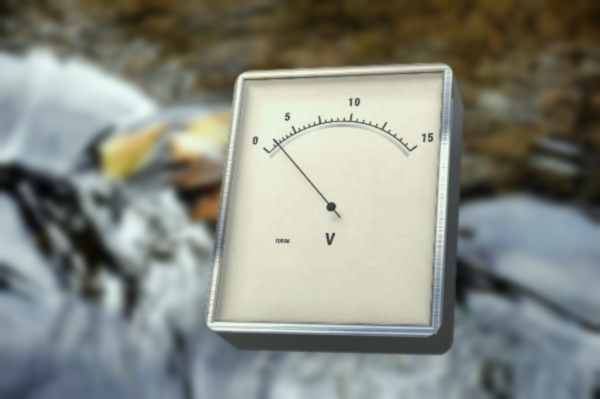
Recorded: 2.5 V
